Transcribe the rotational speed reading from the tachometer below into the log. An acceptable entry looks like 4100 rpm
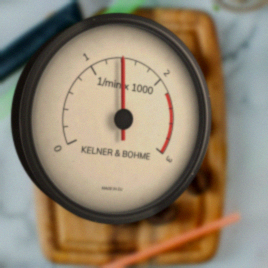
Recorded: 1400 rpm
